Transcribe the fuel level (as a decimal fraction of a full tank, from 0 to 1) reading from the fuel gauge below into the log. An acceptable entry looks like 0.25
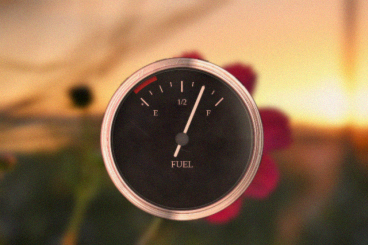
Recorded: 0.75
